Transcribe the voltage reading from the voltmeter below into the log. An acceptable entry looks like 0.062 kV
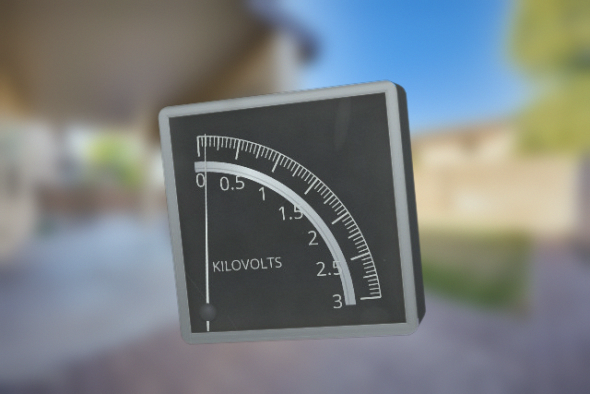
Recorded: 0.1 kV
